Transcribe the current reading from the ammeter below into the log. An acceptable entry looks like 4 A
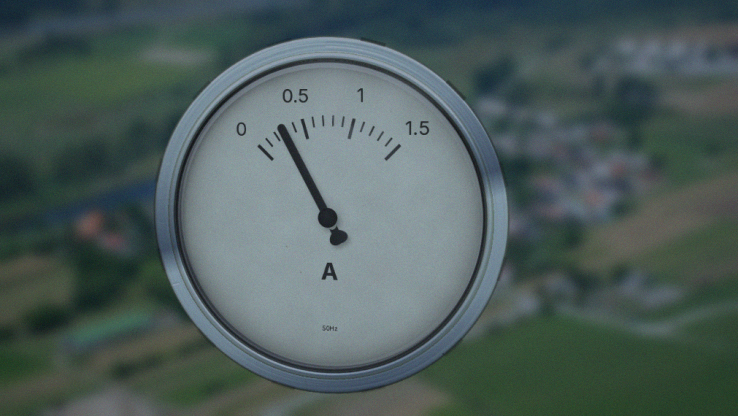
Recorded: 0.3 A
